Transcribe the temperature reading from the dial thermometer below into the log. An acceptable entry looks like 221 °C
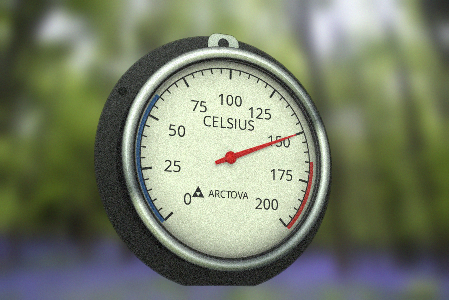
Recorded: 150 °C
